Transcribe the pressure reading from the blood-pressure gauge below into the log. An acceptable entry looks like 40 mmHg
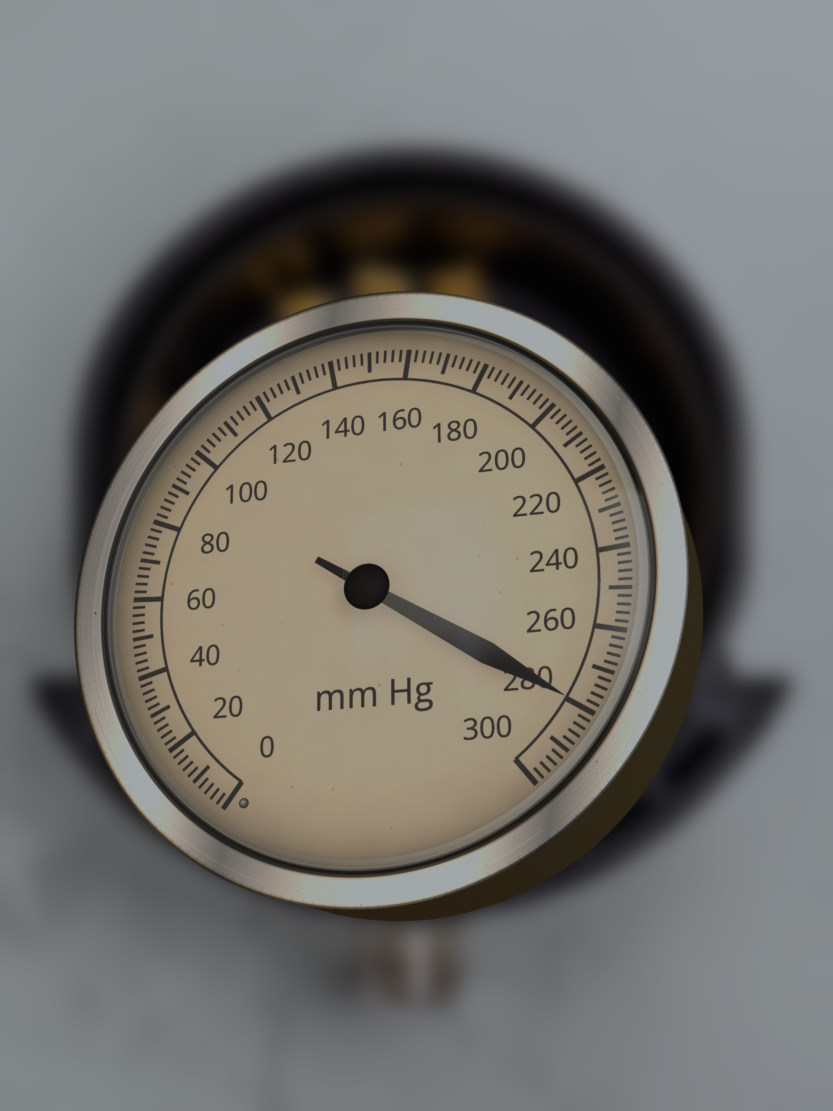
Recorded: 280 mmHg
